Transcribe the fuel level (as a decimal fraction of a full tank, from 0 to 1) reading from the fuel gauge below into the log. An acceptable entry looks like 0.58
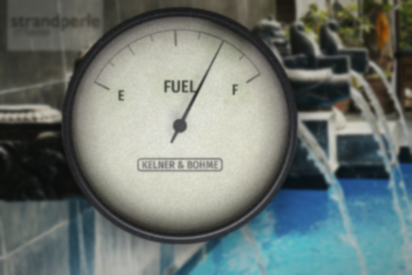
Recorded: 0.75
